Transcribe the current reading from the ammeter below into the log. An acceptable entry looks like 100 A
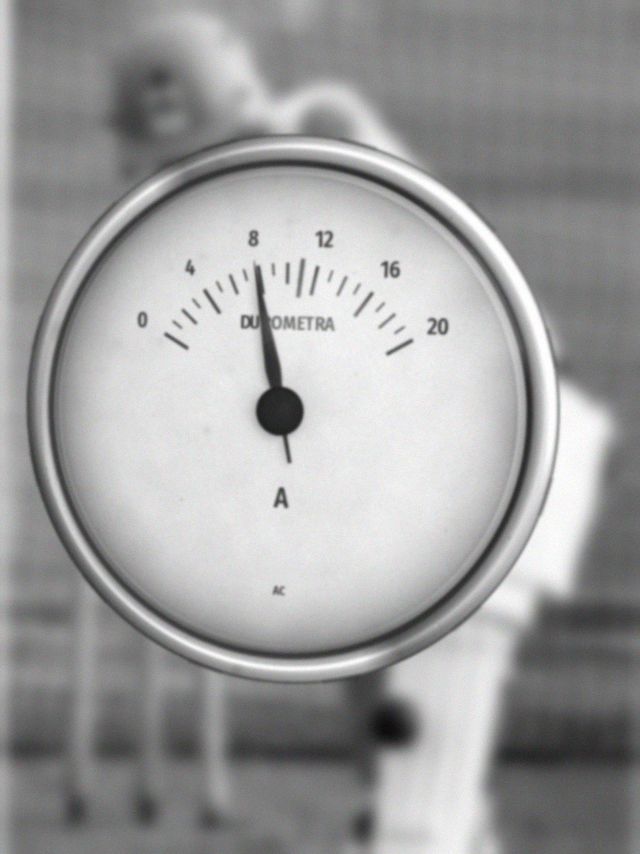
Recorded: 8 A
